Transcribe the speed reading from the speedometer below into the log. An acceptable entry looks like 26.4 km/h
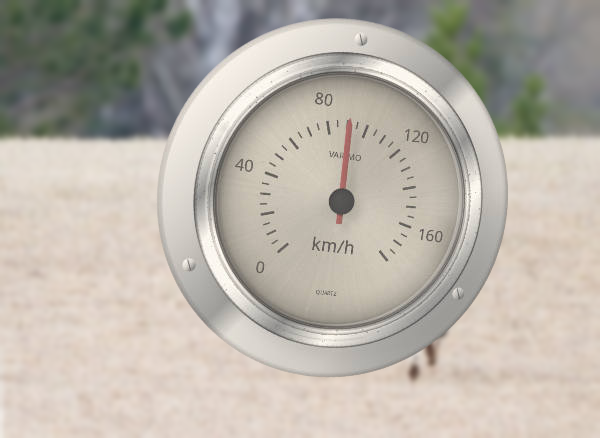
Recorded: 90 km/h
